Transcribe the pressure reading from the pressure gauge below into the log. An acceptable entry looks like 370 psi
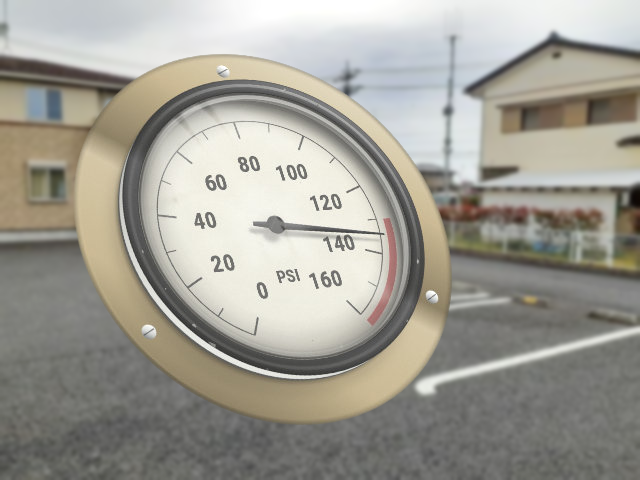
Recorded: 135 psi
